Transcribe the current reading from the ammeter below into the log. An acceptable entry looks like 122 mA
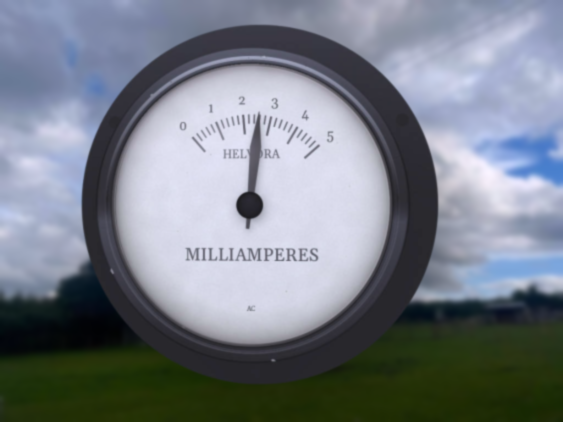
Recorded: 2.6 mA
